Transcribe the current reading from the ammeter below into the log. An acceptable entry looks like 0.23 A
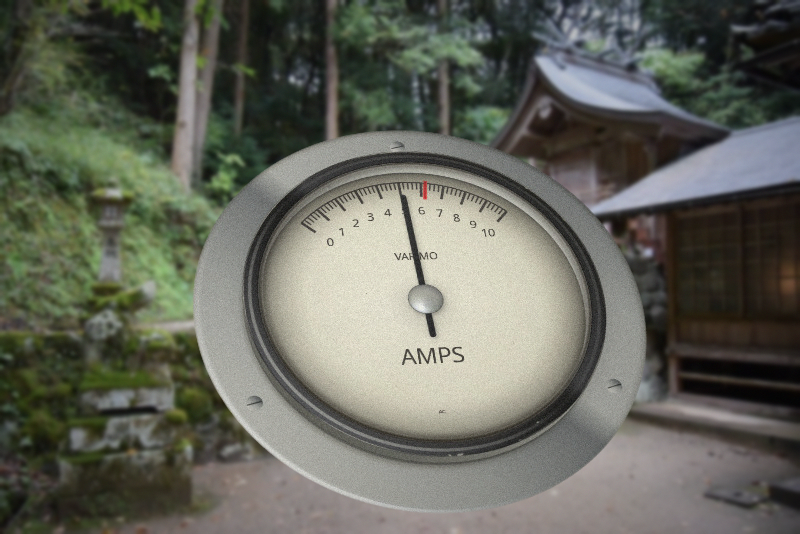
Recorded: 5 A
